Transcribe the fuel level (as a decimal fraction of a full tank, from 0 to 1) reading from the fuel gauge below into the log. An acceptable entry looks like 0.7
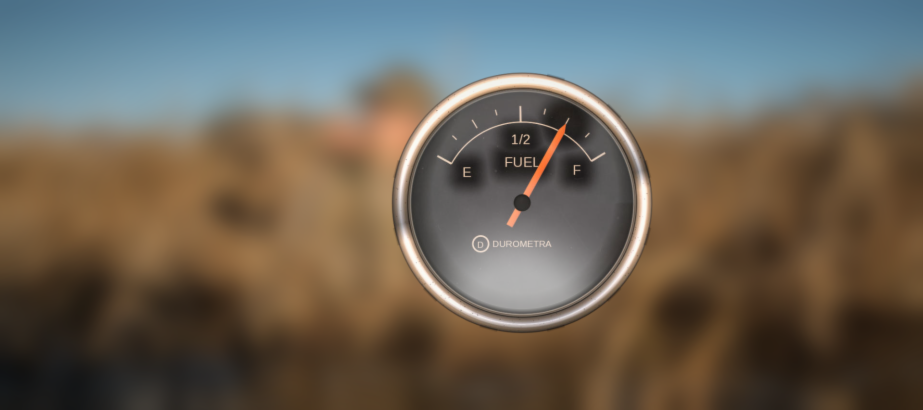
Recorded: 0.75
